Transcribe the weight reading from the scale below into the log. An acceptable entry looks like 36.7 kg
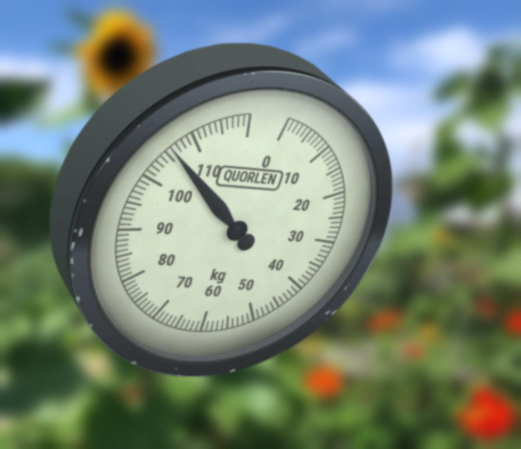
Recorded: 106 kg
